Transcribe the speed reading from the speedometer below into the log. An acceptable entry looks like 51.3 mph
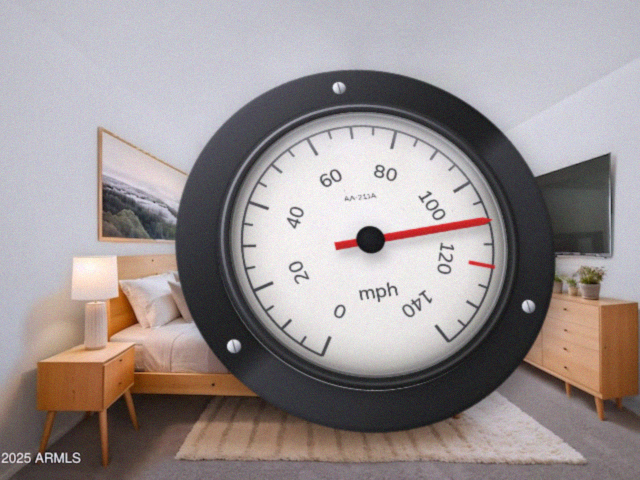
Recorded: 110 mph
